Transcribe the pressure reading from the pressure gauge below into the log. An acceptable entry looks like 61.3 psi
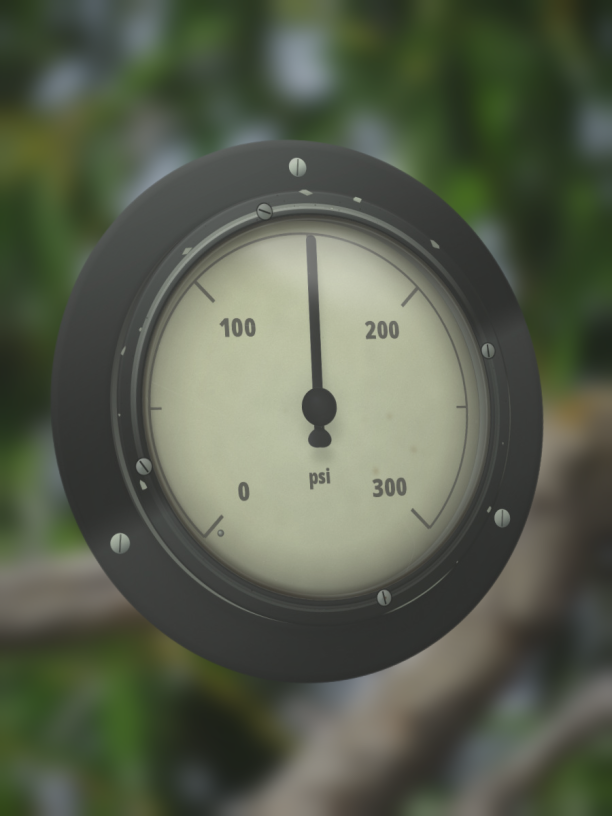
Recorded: 150 psi
